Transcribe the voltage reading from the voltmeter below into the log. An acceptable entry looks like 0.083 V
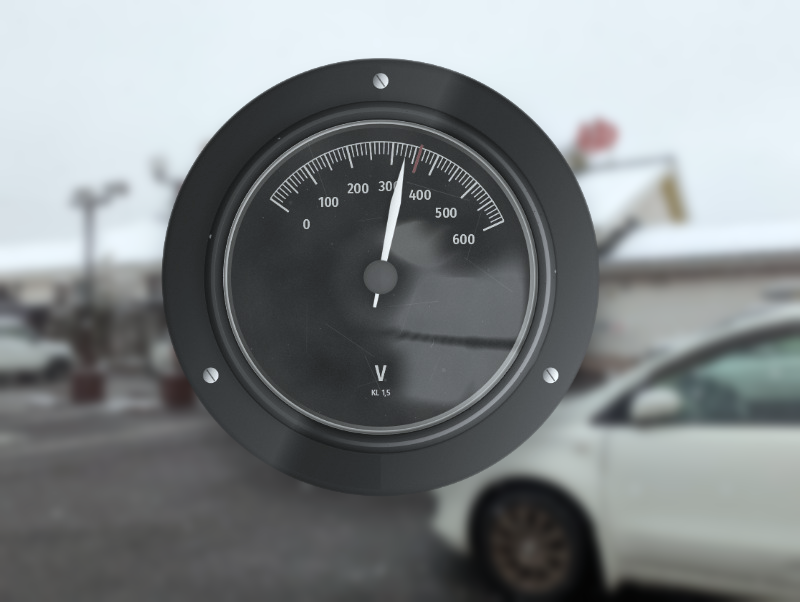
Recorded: 330 V
